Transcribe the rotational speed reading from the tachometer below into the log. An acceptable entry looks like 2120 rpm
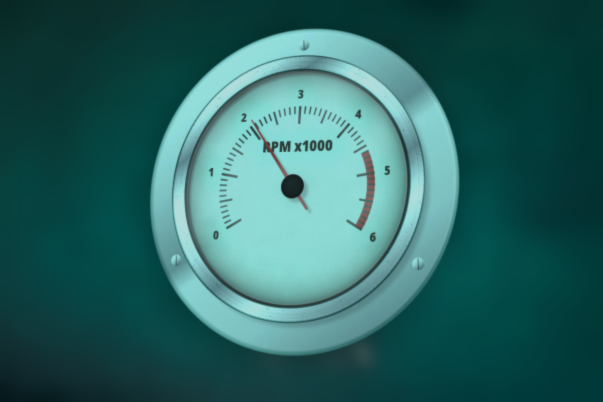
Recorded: 2100 rpm
